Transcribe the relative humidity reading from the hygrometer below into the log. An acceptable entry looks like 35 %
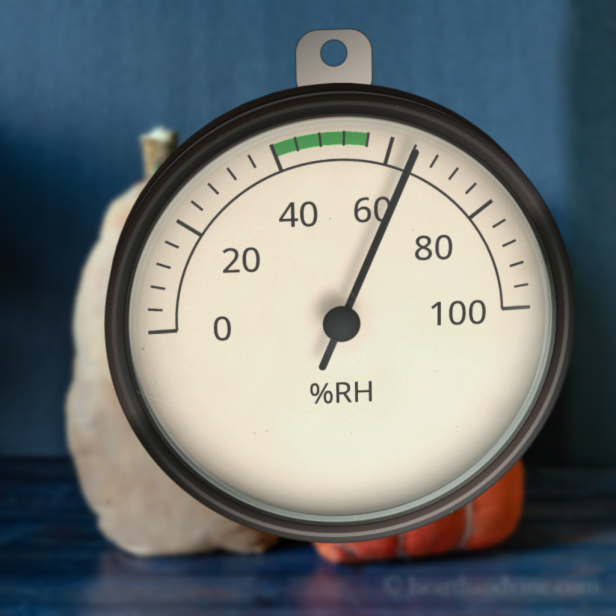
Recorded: 64 %
